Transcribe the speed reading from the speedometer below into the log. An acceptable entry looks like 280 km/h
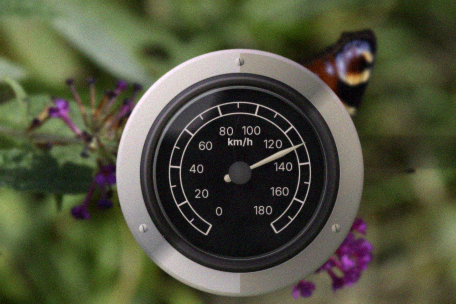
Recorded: 130 km/h
